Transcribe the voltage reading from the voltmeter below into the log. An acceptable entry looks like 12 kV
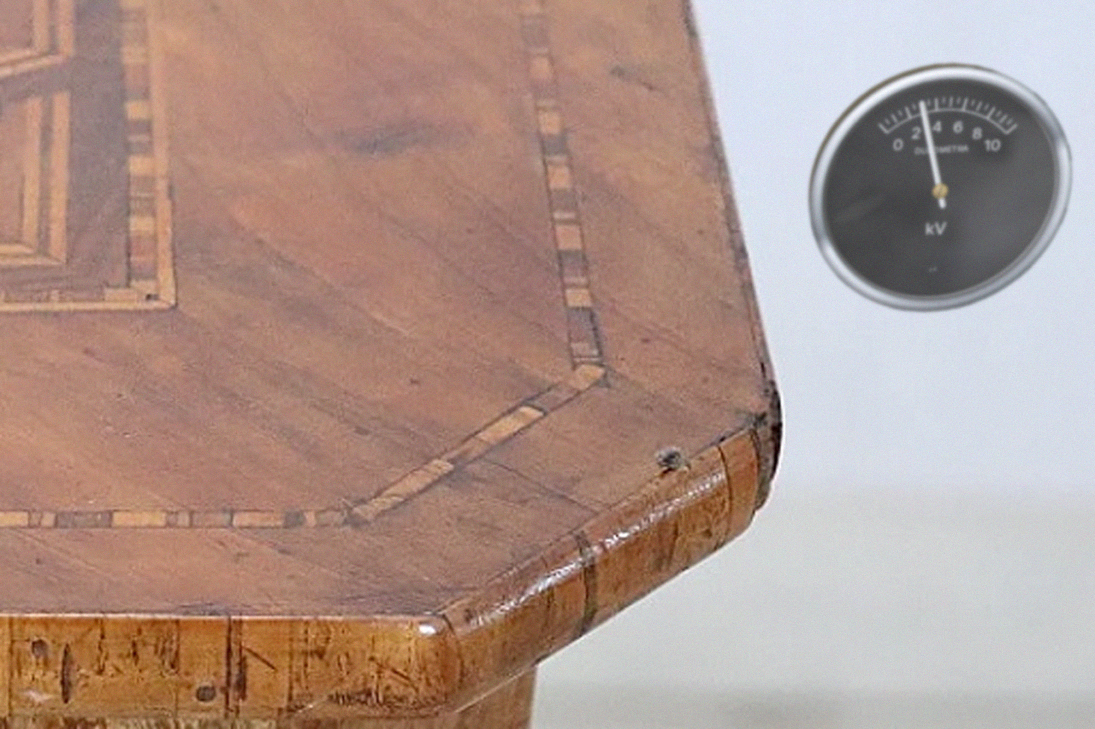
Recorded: 3 kV
